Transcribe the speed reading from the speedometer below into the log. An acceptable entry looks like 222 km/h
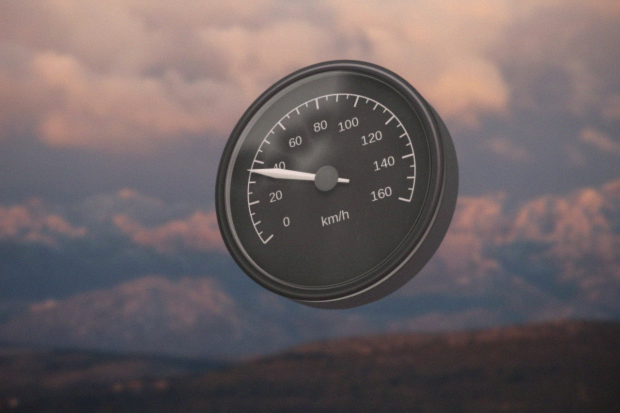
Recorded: 35 km/h
